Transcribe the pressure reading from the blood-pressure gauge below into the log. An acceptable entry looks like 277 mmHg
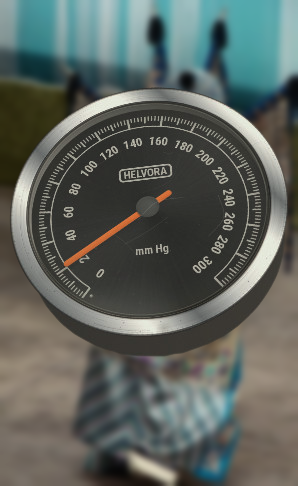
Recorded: 20 mmHg
